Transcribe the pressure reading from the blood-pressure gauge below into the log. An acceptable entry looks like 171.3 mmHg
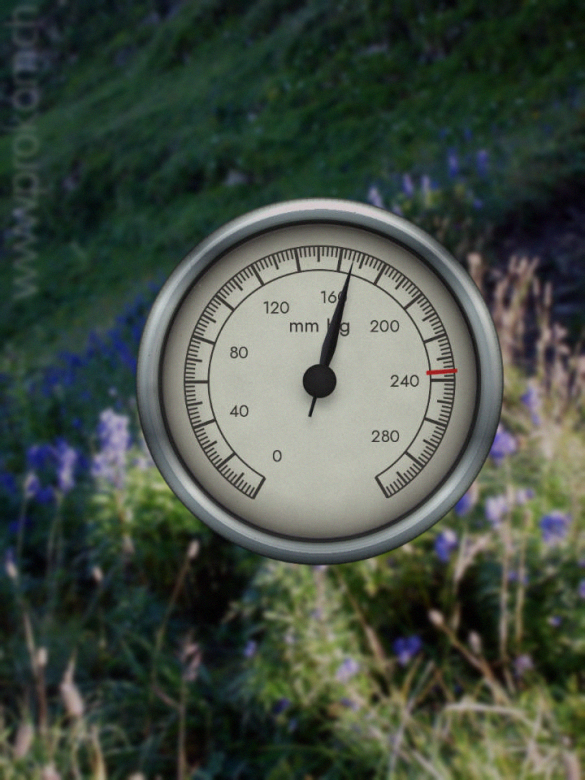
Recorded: 166 mmHg
